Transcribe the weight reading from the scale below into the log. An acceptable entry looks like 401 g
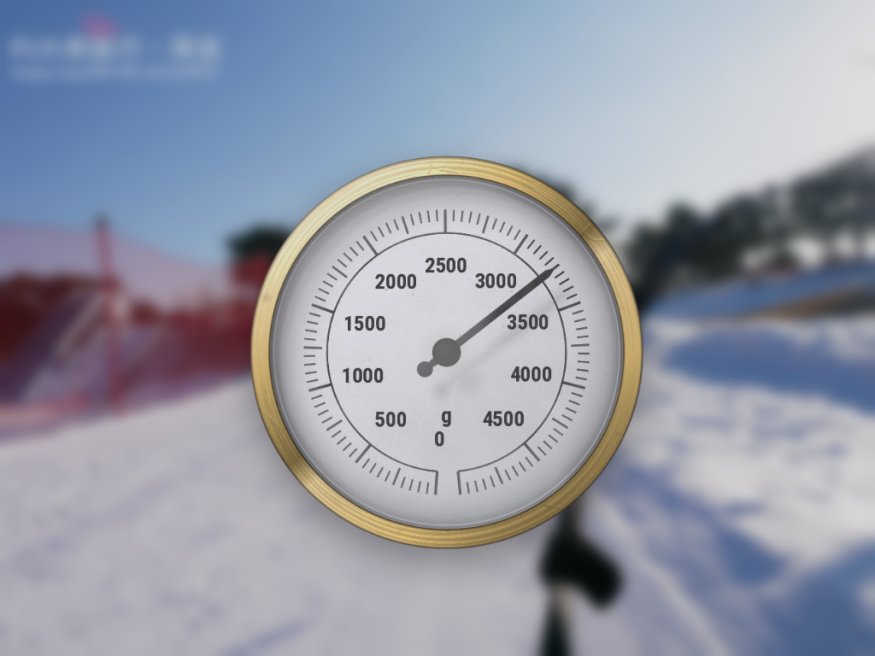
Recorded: 3250 g
